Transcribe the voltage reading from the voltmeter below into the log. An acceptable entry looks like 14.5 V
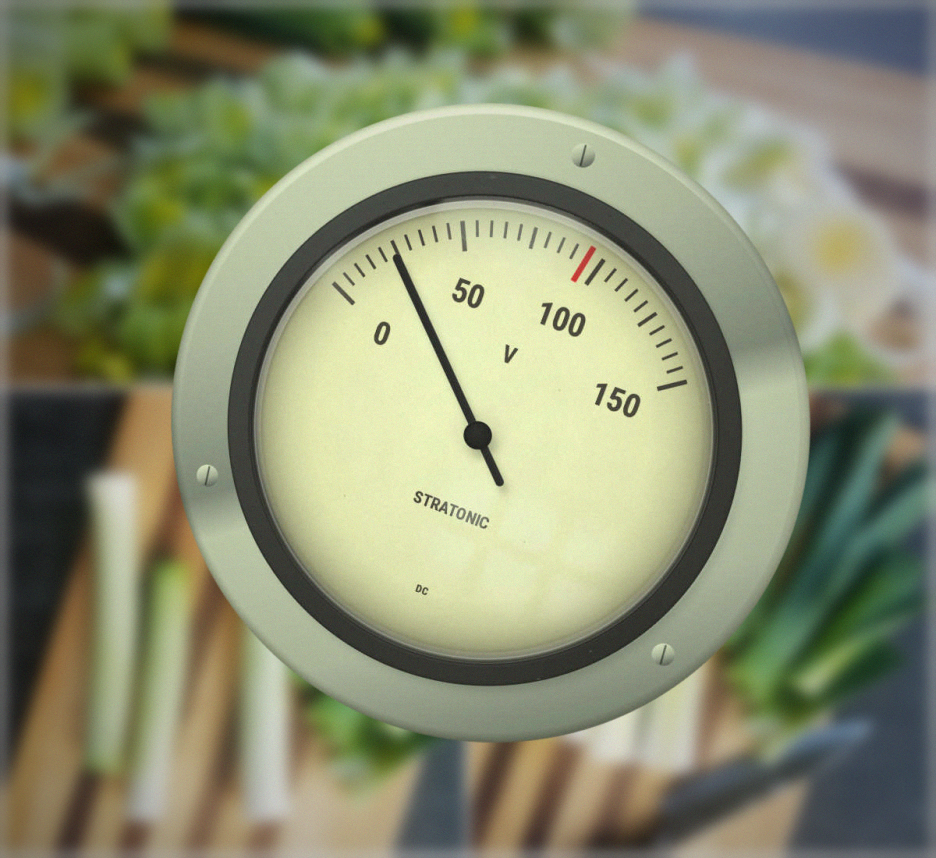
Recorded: 25 V
